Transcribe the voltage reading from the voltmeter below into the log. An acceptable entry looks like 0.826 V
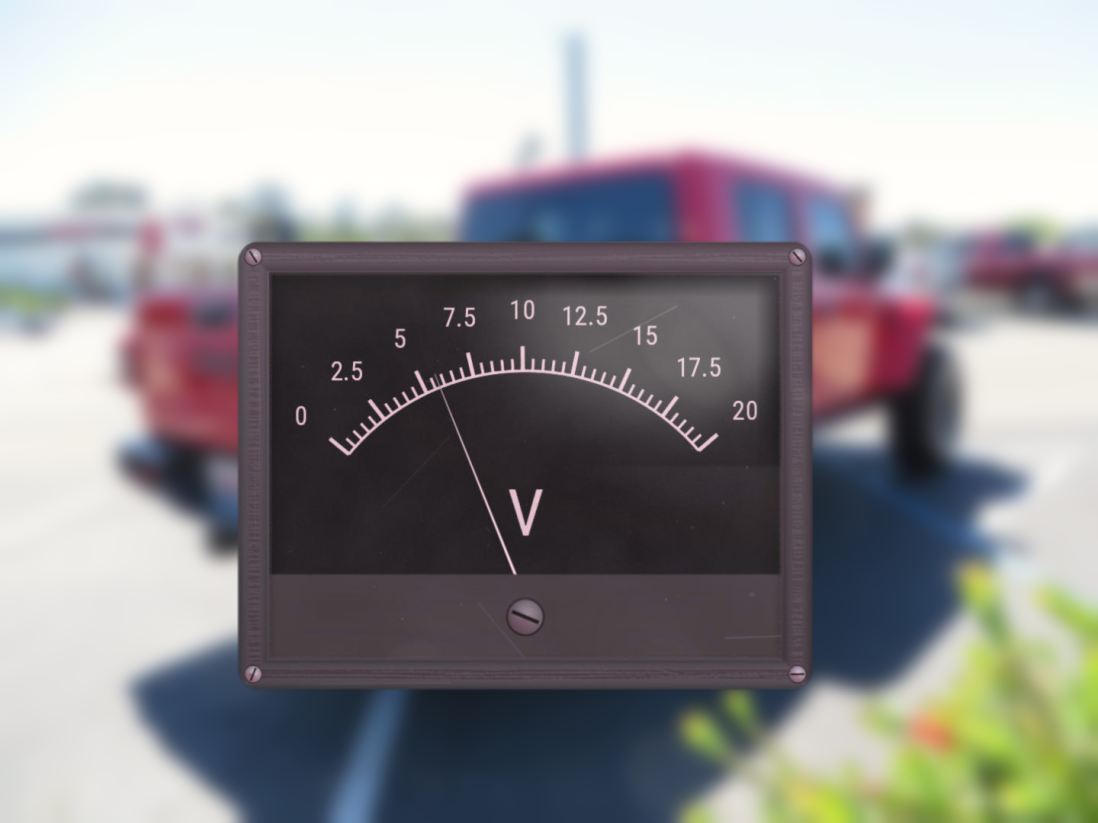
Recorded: 5.75 V
